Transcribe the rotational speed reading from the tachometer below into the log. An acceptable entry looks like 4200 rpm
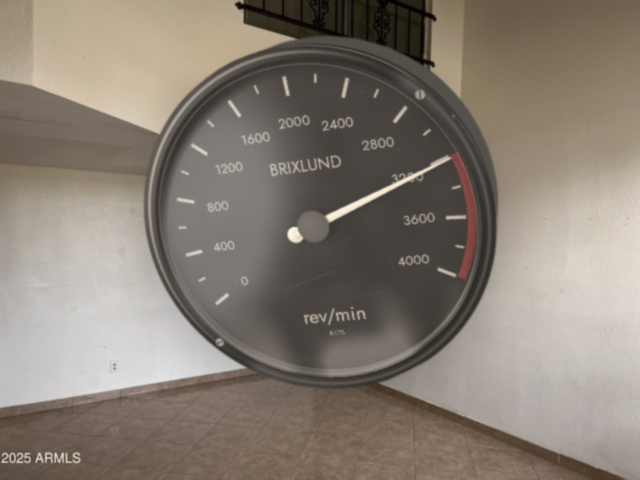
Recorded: 3200 rpm
